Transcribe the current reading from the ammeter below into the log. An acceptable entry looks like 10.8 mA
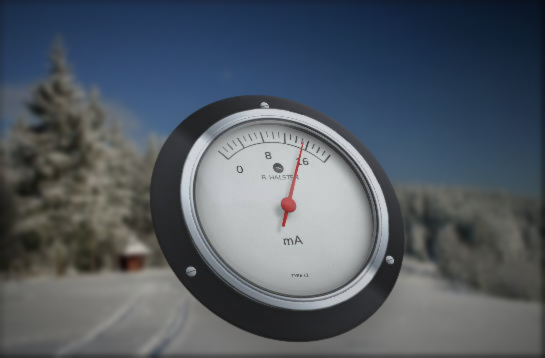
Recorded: 15 mA
